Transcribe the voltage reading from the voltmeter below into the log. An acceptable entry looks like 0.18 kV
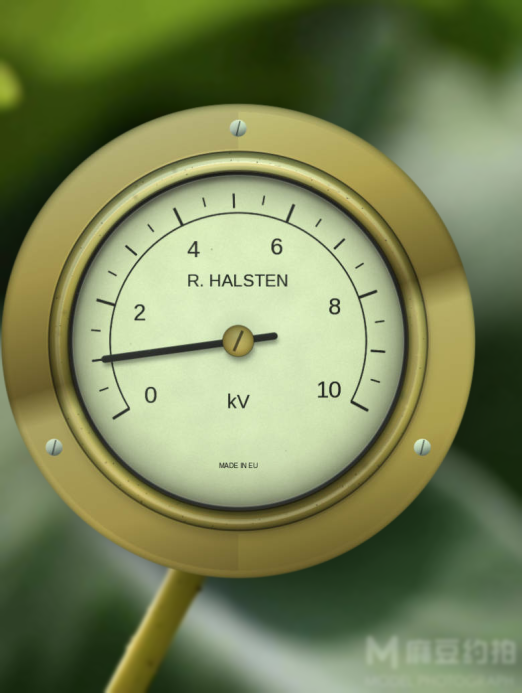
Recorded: 1 kV
